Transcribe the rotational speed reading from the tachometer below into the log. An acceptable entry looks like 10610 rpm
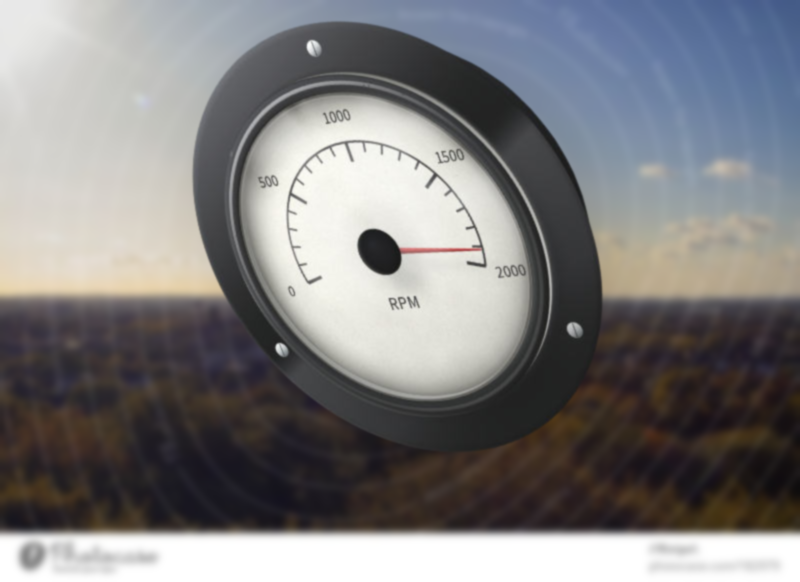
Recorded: 1900 rpm
